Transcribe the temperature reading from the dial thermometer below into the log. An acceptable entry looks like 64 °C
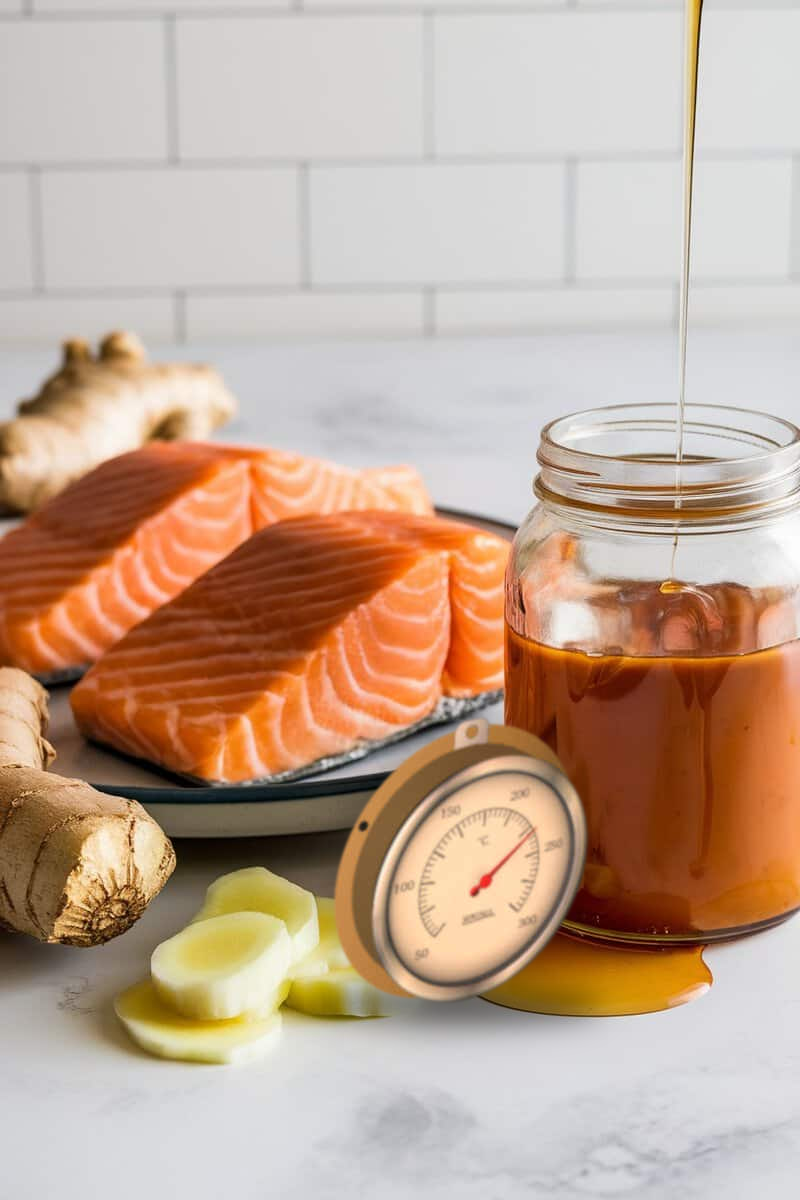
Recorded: 225 °C
